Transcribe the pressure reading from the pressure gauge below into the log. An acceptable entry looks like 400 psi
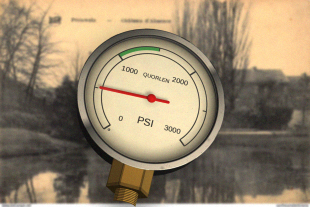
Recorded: 500 psi
